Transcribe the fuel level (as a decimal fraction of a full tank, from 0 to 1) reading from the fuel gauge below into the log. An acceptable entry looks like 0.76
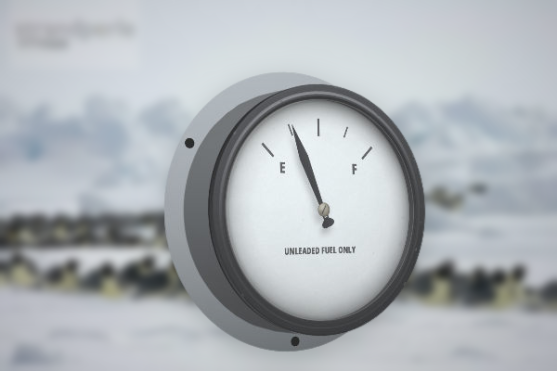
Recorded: 0.25
